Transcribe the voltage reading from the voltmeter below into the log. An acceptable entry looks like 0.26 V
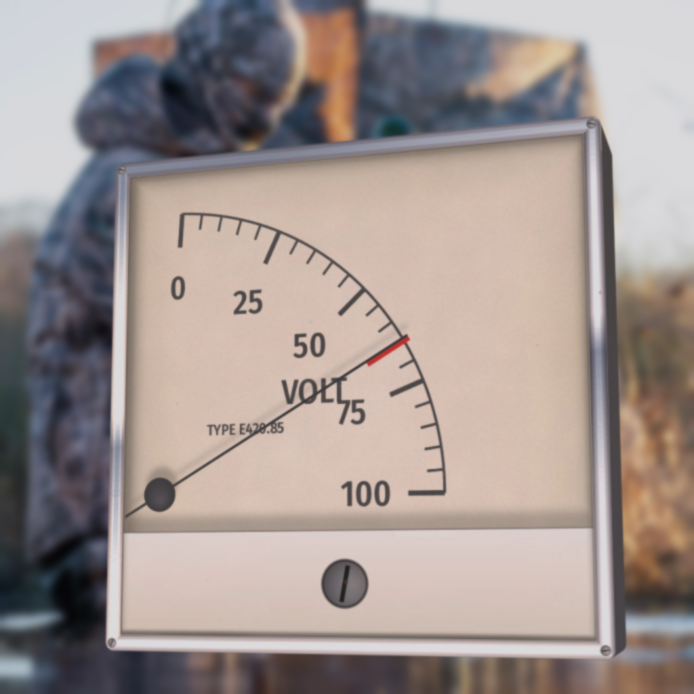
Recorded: 65 V
